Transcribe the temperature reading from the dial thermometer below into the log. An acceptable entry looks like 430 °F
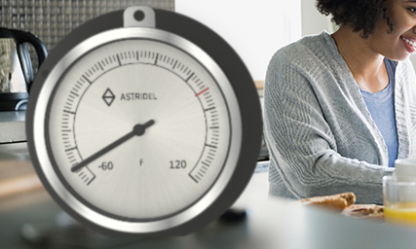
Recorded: -50 °F
